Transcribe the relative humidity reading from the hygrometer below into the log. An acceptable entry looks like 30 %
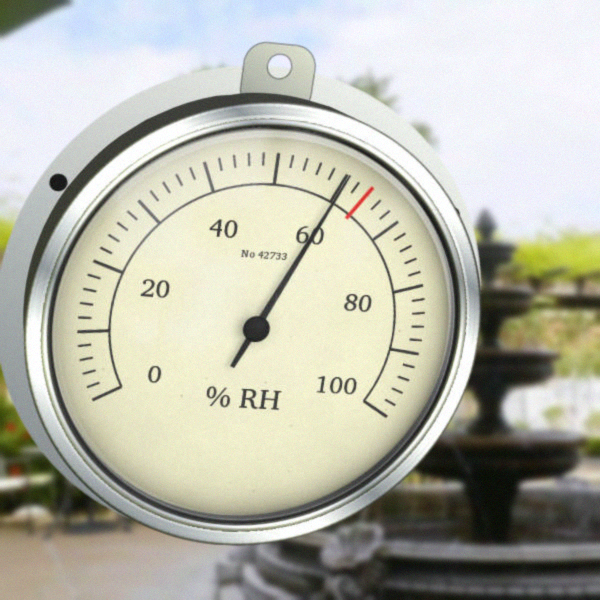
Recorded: 60 %
